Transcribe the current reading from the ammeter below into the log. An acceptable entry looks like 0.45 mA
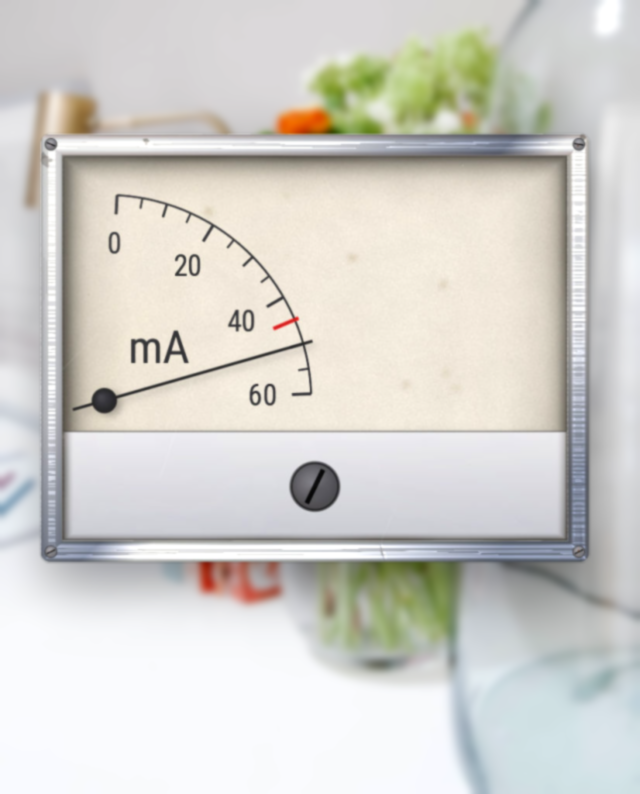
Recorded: 50 mA
